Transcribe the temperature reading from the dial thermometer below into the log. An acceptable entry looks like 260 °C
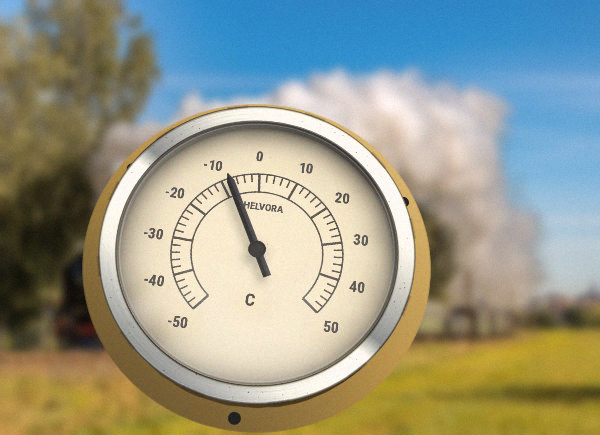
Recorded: -8 °C
